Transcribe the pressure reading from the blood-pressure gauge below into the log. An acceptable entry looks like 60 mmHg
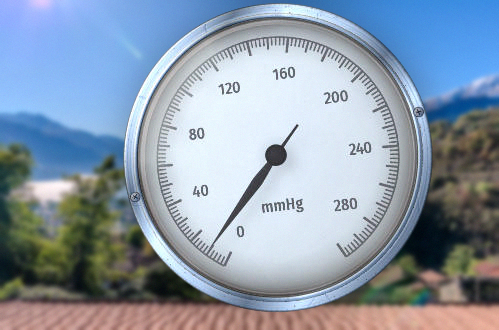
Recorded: 10 mmHg
